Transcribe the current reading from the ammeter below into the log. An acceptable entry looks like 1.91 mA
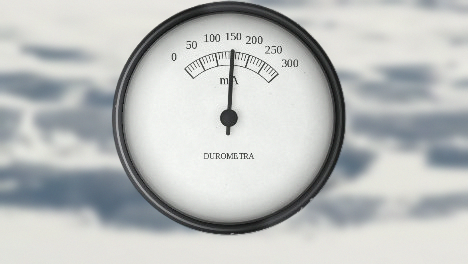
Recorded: 150 mA
